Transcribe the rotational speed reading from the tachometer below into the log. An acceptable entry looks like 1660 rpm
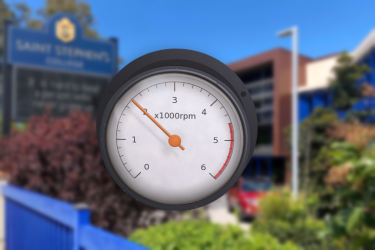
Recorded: 2000 rpm
